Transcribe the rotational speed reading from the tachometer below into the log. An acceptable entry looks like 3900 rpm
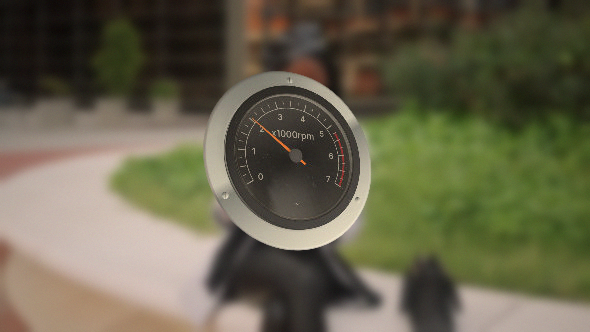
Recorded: 2000 rpm
